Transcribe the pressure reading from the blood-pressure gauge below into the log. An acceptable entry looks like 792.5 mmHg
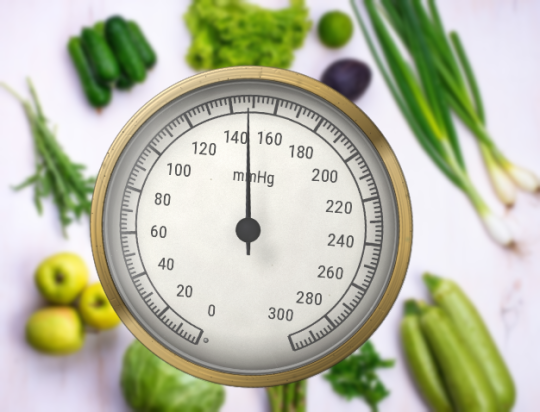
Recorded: 148 mmHg
